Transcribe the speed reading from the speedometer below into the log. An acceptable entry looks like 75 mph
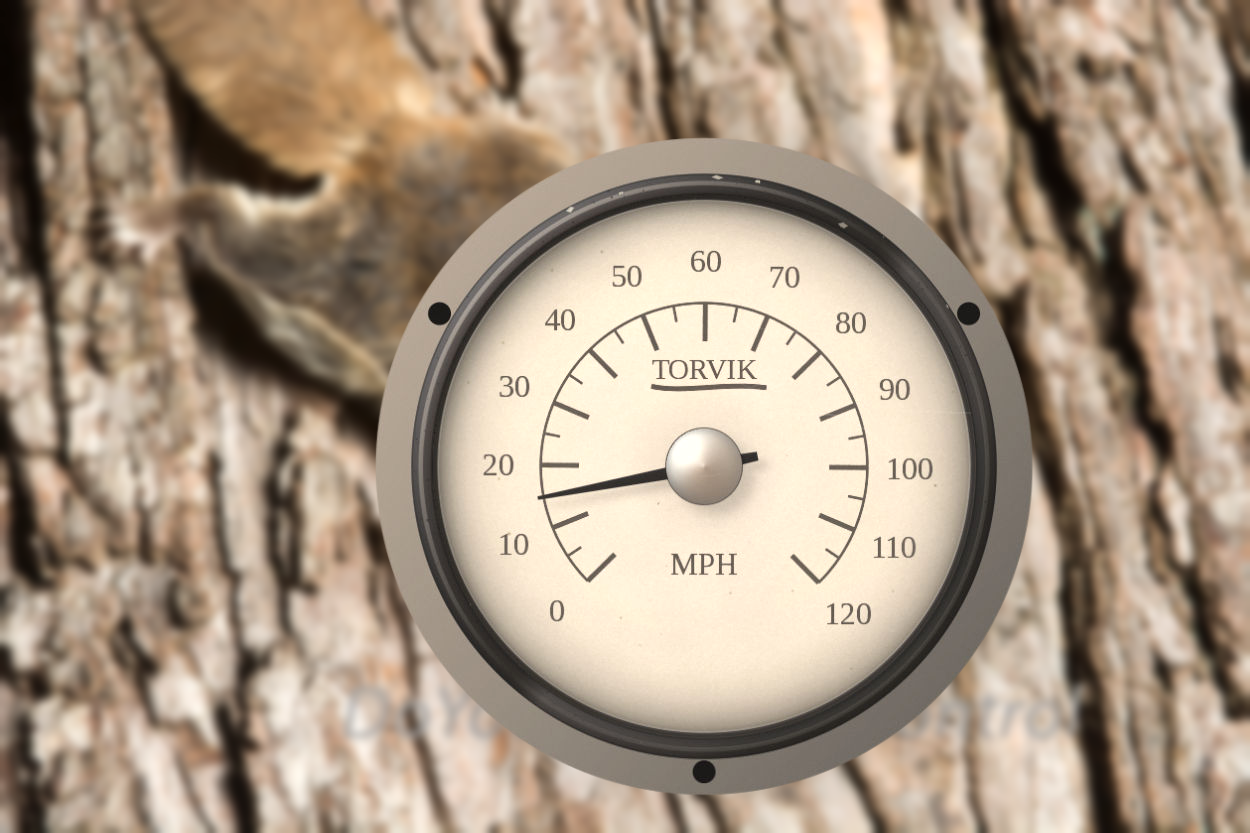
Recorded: 15 mph
